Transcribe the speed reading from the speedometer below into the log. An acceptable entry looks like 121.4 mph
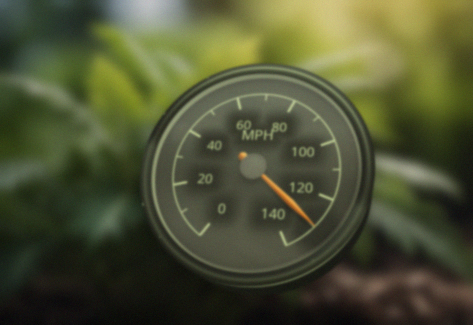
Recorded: 130 mph
